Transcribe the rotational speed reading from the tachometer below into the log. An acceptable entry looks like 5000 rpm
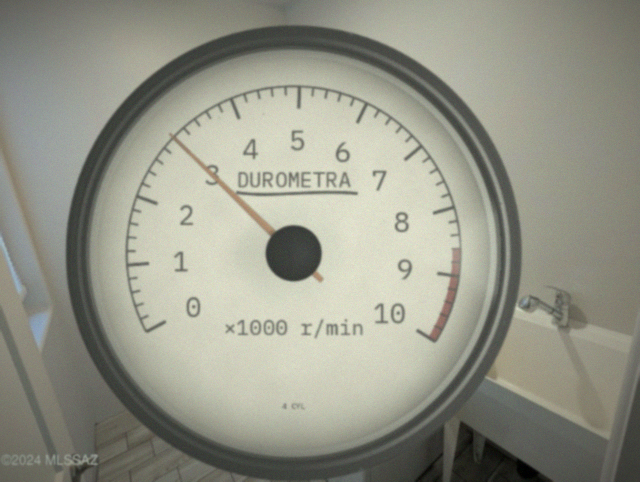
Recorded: 3000 rpm
